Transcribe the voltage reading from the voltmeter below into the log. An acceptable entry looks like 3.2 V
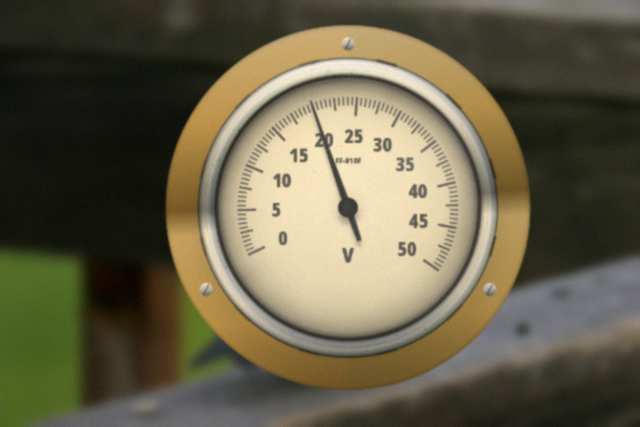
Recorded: 20 V
